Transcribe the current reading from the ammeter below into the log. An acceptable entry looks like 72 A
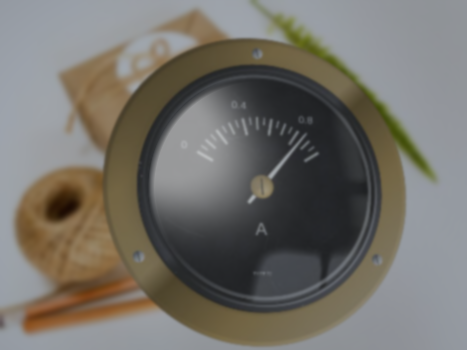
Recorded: 0.85 A
